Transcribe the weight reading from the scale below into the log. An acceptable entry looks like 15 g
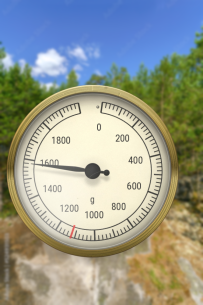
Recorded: 1580 g
